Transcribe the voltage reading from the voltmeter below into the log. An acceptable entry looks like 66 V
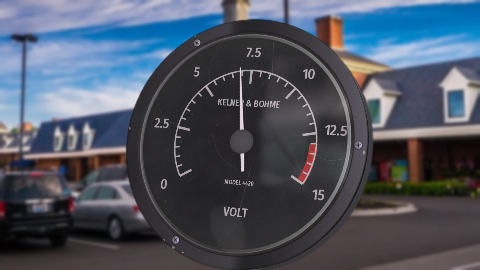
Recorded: 7 V
